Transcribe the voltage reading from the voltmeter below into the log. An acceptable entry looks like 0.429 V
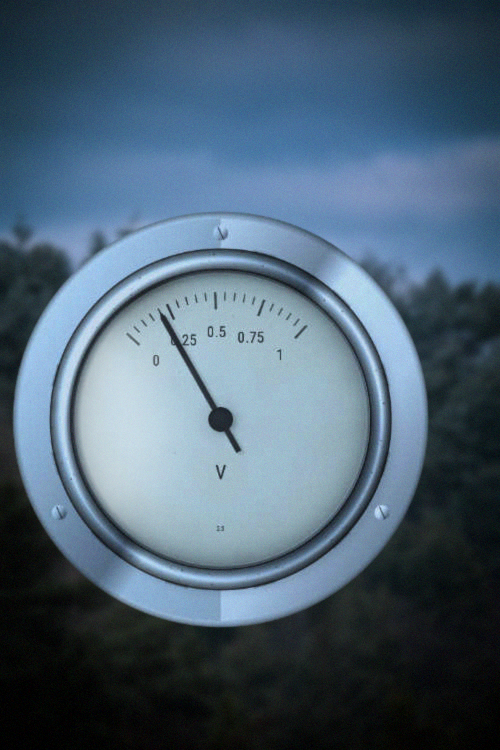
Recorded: 0.2 V
